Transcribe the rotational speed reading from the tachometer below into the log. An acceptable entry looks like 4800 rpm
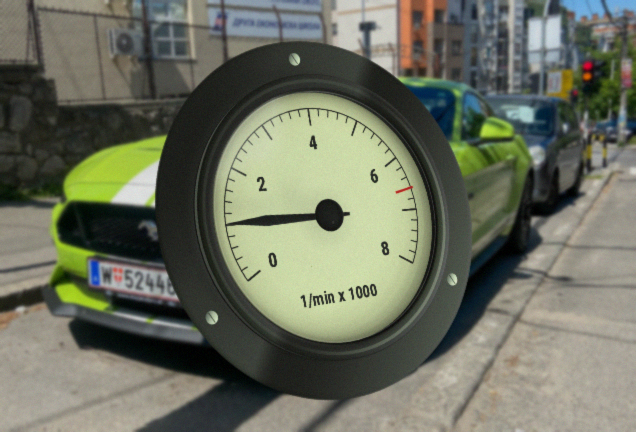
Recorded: 1000 rpm
